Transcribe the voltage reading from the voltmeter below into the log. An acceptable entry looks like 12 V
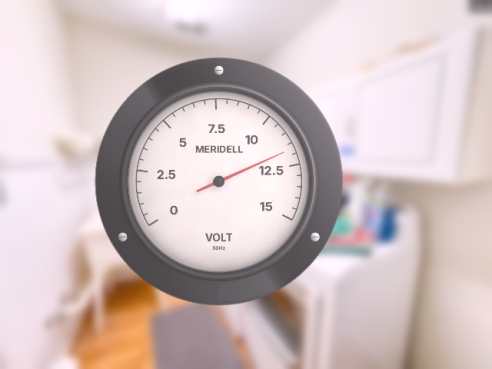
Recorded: 11.75 V
